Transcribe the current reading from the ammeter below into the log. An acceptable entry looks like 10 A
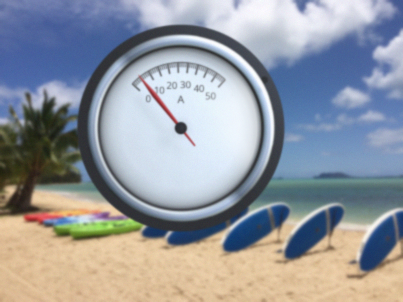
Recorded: 5 A
